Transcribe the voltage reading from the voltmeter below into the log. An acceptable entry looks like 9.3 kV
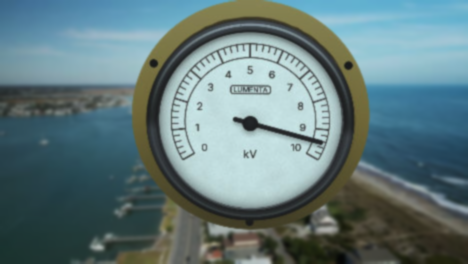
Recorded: 9.4 kV
